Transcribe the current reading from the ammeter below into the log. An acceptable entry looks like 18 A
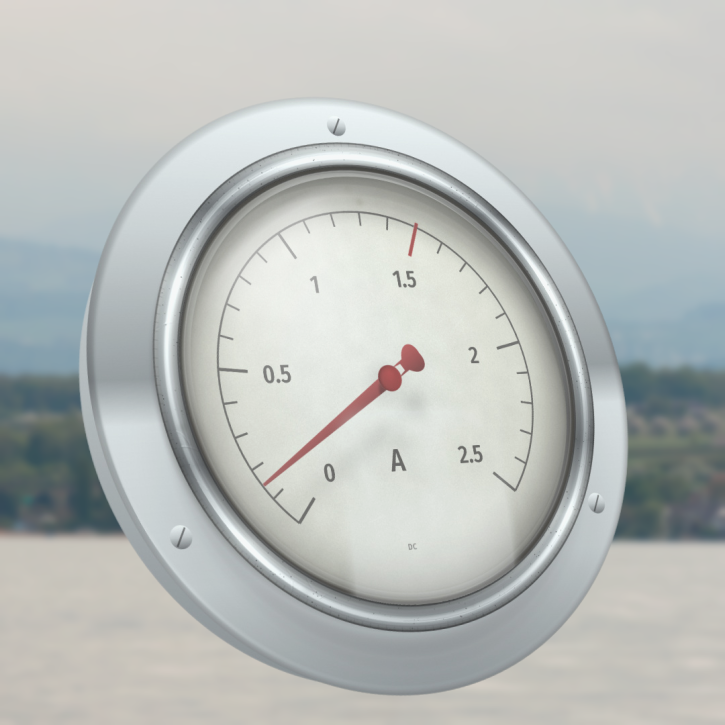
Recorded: 0.15 A
